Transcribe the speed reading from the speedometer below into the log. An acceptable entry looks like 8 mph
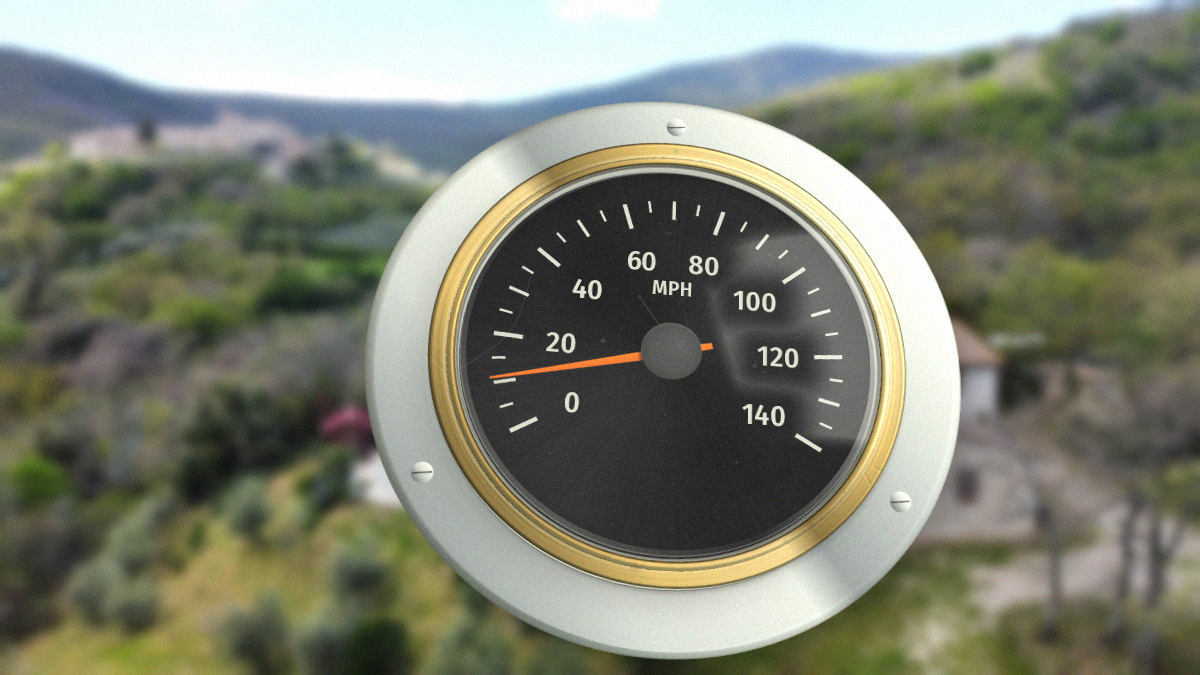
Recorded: 10 mph
